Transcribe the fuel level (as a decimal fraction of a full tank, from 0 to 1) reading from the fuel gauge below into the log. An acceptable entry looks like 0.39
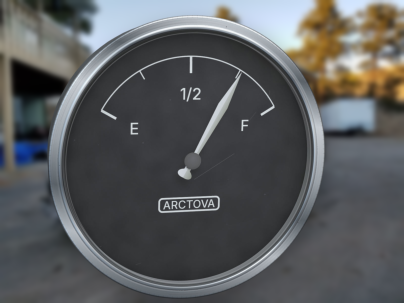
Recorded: 0.75
